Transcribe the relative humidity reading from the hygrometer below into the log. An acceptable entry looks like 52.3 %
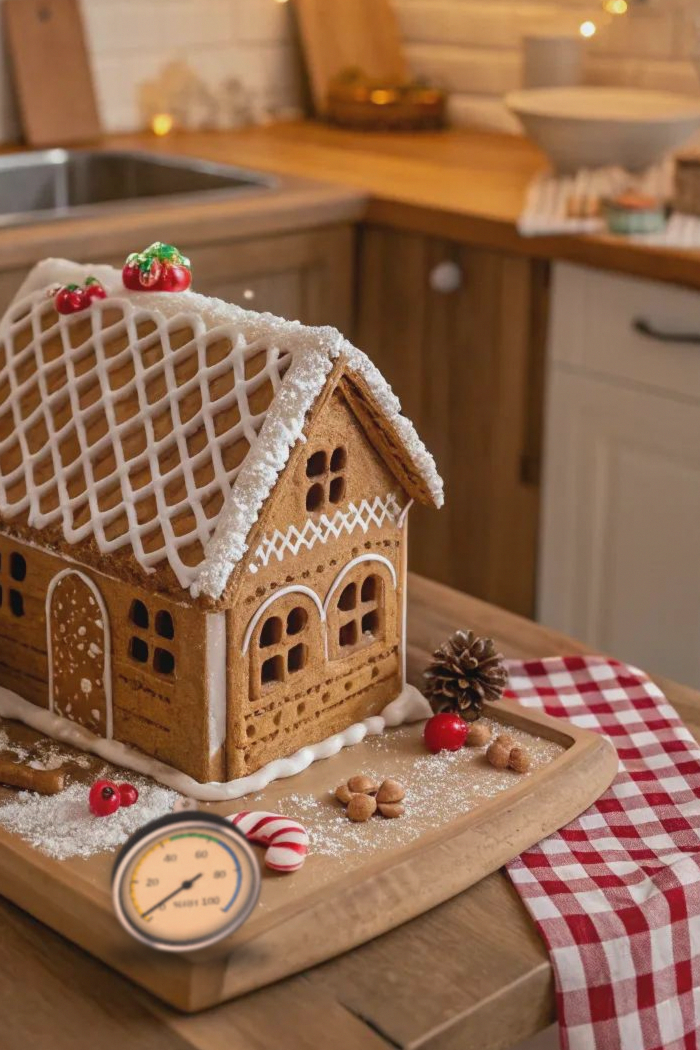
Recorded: 4 %
